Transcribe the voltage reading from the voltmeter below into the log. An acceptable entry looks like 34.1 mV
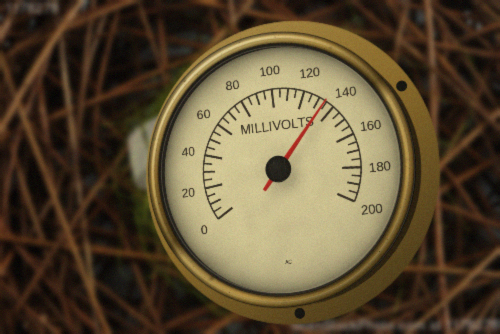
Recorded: 135 mV
